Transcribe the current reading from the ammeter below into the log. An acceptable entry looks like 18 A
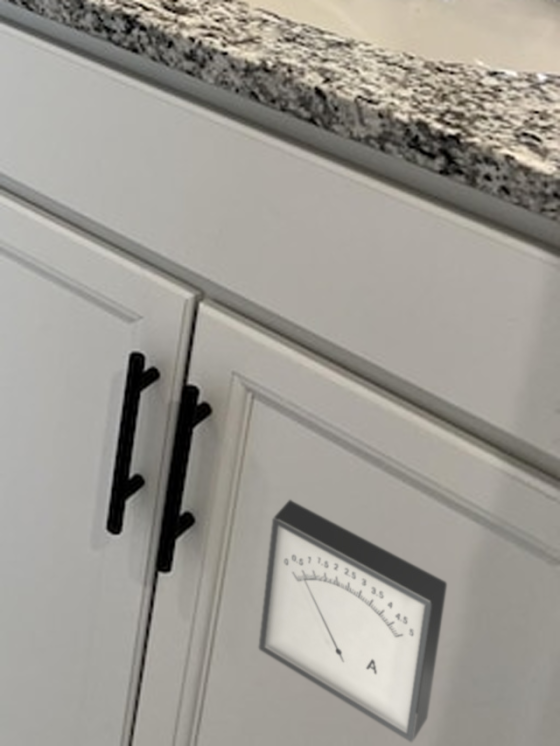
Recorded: 0.5 A
